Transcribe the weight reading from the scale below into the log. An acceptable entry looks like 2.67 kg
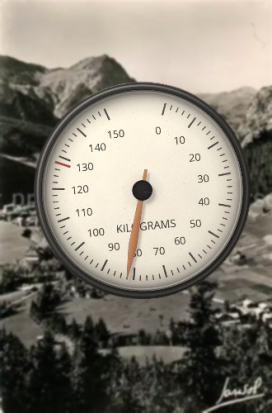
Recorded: 82 kg
